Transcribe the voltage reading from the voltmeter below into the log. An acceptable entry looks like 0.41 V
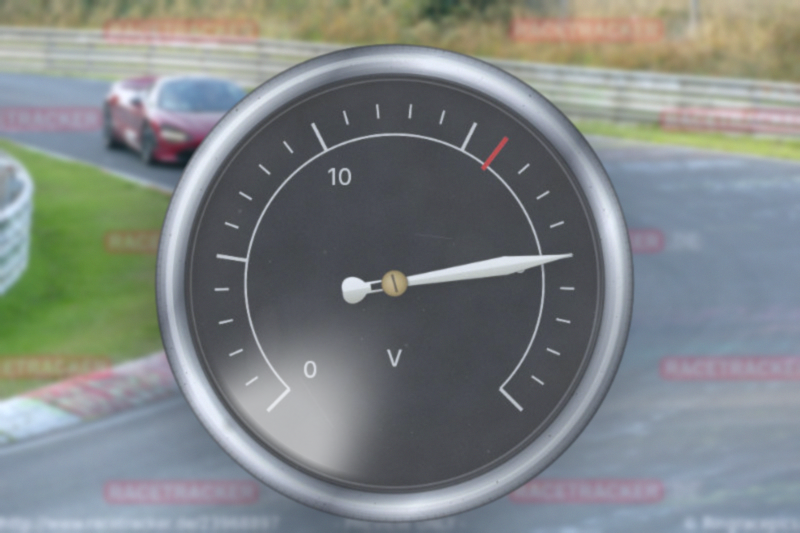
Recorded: 20 V
